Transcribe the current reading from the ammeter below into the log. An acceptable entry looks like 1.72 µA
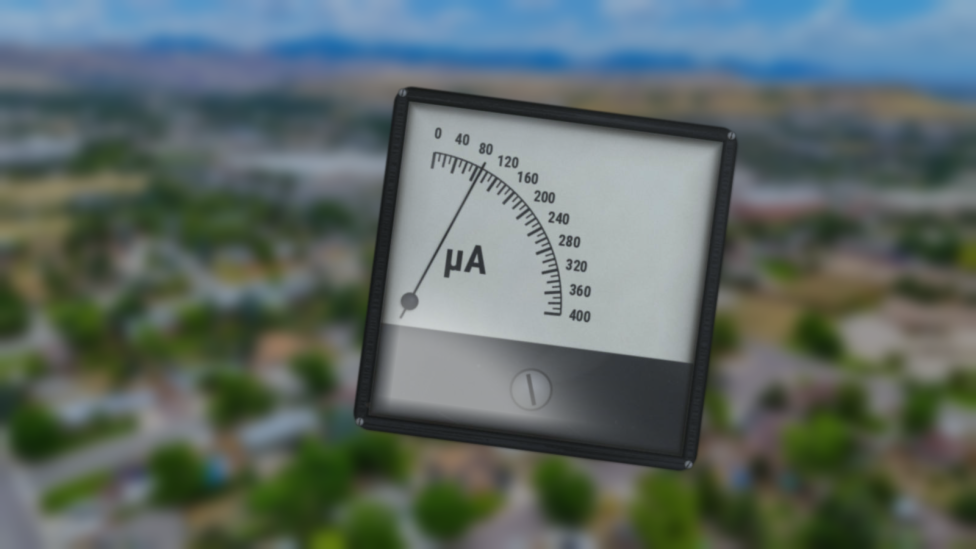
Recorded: 90 µA
